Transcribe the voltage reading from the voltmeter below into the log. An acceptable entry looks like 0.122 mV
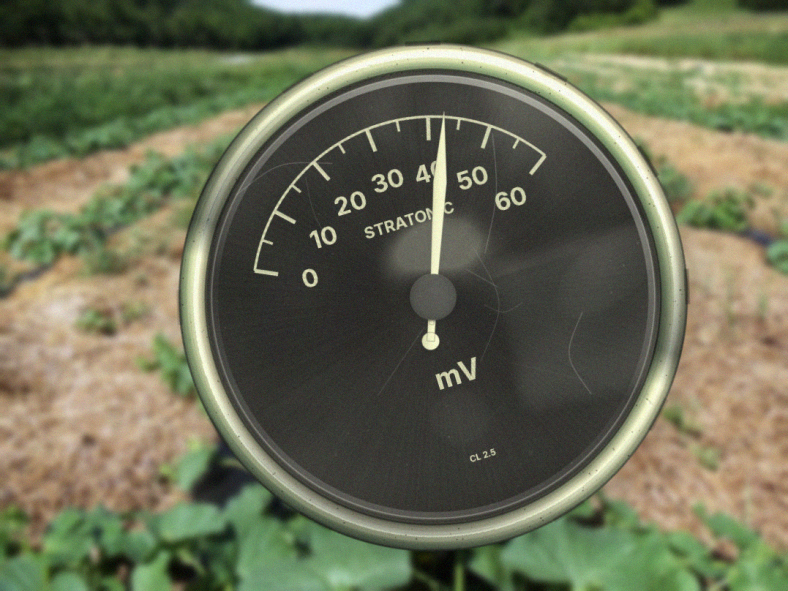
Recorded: 42.5 mV
